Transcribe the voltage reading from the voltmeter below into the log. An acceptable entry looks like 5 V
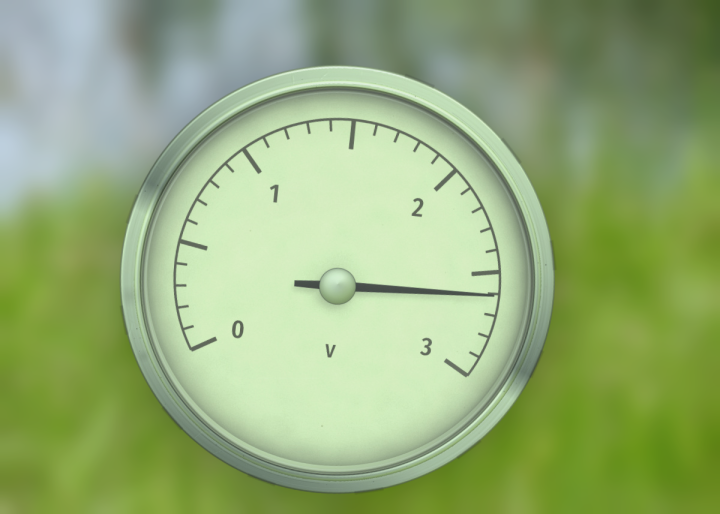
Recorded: 2.6 V
